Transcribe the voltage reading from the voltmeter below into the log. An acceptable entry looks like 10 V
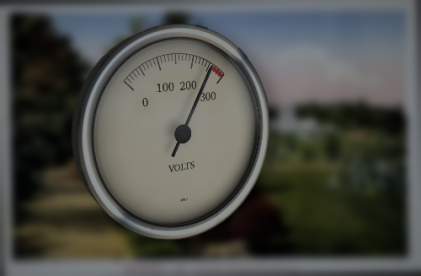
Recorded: 250 V
